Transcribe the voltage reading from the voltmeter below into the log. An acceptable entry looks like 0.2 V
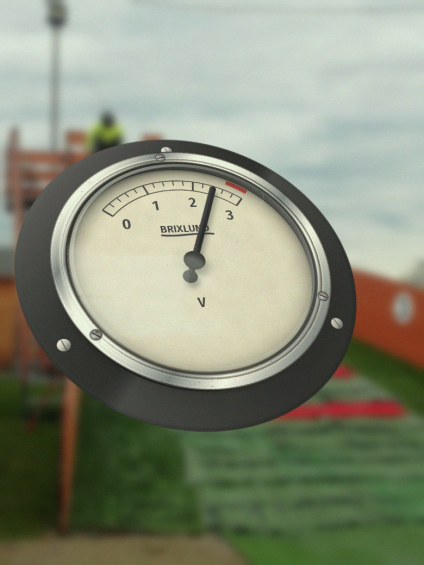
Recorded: 2.4 V
